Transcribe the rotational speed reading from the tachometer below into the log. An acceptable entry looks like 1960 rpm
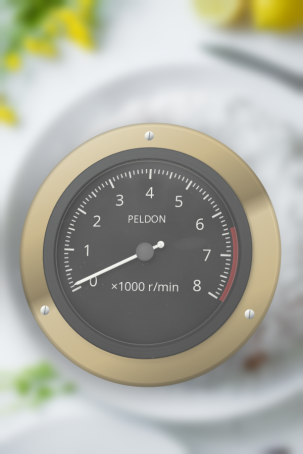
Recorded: 100 rpm
